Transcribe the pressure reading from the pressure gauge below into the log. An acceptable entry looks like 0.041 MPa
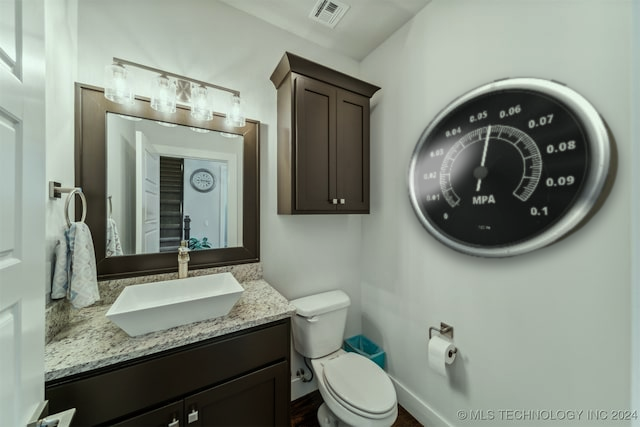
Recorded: 0.055 MPa
